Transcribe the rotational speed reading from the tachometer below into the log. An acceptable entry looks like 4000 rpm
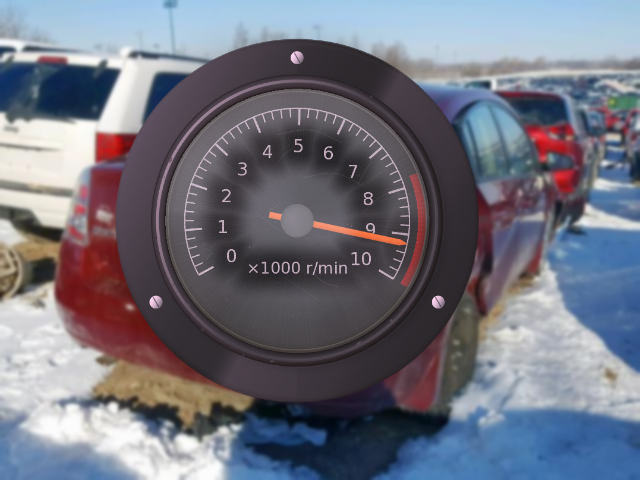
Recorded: 9200 rpm
